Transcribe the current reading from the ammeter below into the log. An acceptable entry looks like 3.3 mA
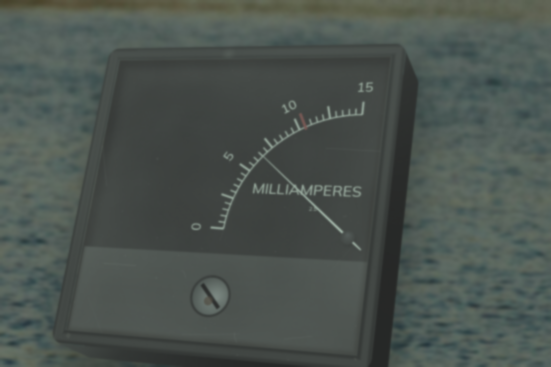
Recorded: 6.5 mA
